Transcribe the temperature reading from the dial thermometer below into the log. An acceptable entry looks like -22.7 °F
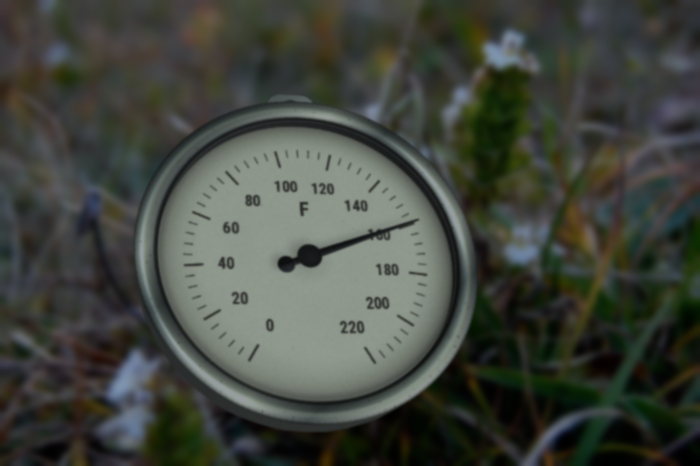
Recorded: 160 °F
